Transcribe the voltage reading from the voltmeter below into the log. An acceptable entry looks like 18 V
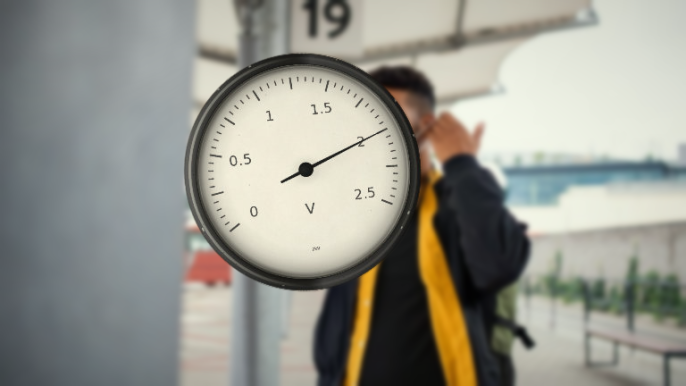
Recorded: 2 V
